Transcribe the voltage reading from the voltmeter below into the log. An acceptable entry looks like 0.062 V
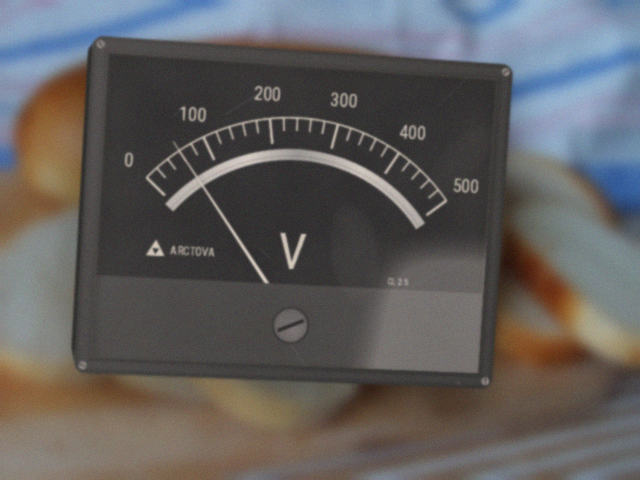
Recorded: 60 V
